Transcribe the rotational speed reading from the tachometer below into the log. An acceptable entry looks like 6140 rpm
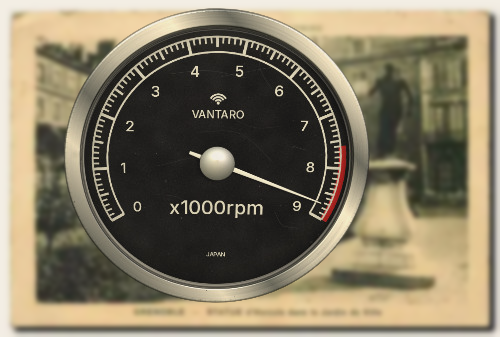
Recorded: 8700 rpm
